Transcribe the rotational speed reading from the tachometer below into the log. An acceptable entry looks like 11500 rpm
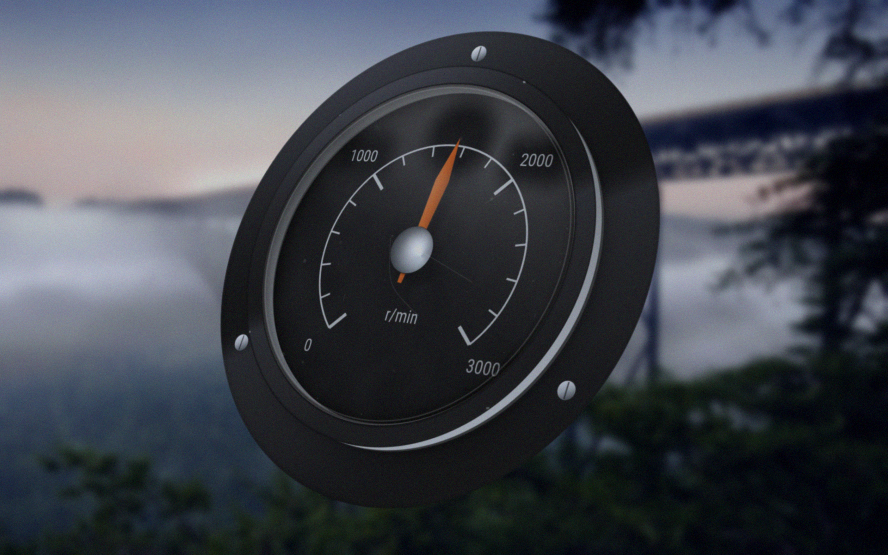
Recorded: 1600 rpm
